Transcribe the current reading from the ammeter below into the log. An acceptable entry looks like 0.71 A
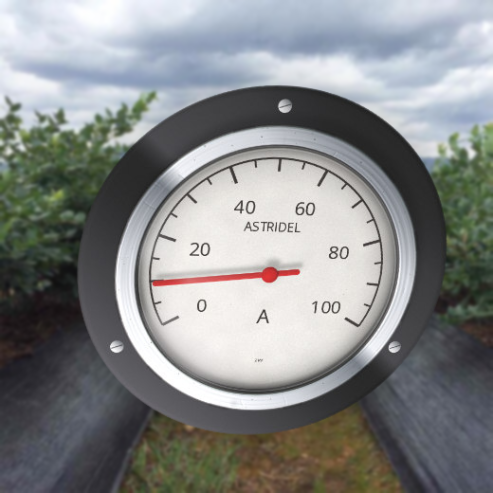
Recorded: 10 A
